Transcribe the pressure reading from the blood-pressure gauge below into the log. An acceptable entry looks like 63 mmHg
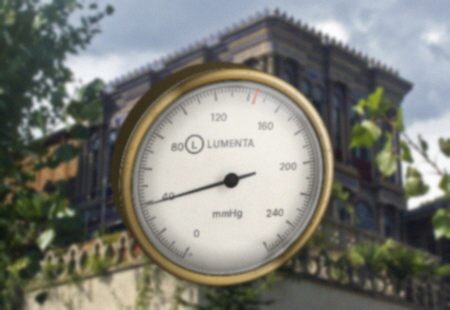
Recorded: 40 mmHg
